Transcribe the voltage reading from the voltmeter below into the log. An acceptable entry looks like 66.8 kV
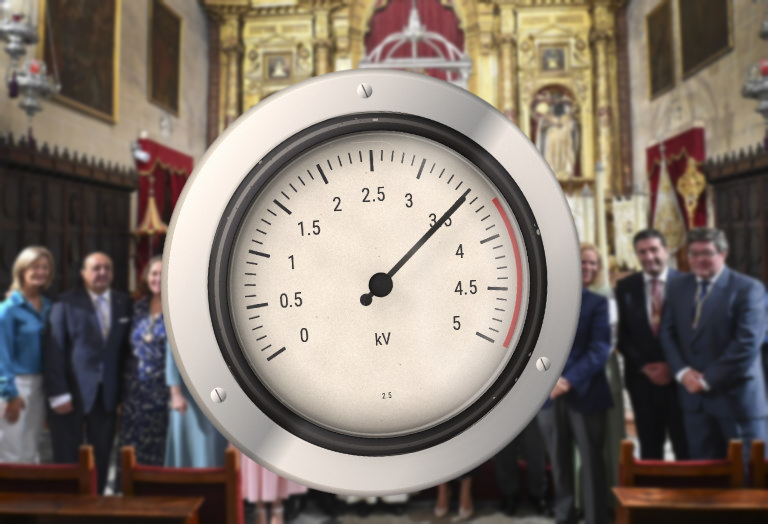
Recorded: 3.5 kV
